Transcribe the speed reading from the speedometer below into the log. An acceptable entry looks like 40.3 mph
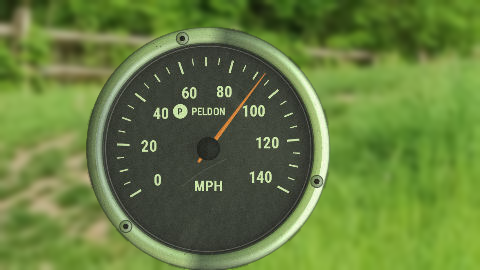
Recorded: 92.5 mph
